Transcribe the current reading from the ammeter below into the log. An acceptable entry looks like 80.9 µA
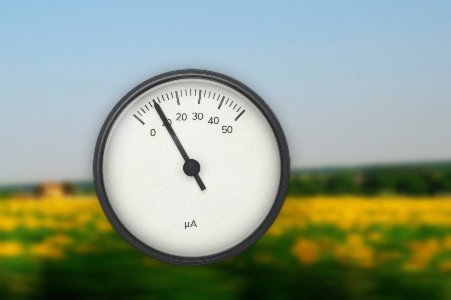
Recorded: 10 µA
